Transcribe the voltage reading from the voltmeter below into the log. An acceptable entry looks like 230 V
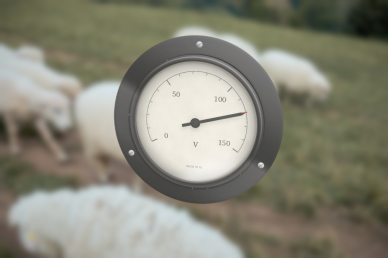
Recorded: 120 V
